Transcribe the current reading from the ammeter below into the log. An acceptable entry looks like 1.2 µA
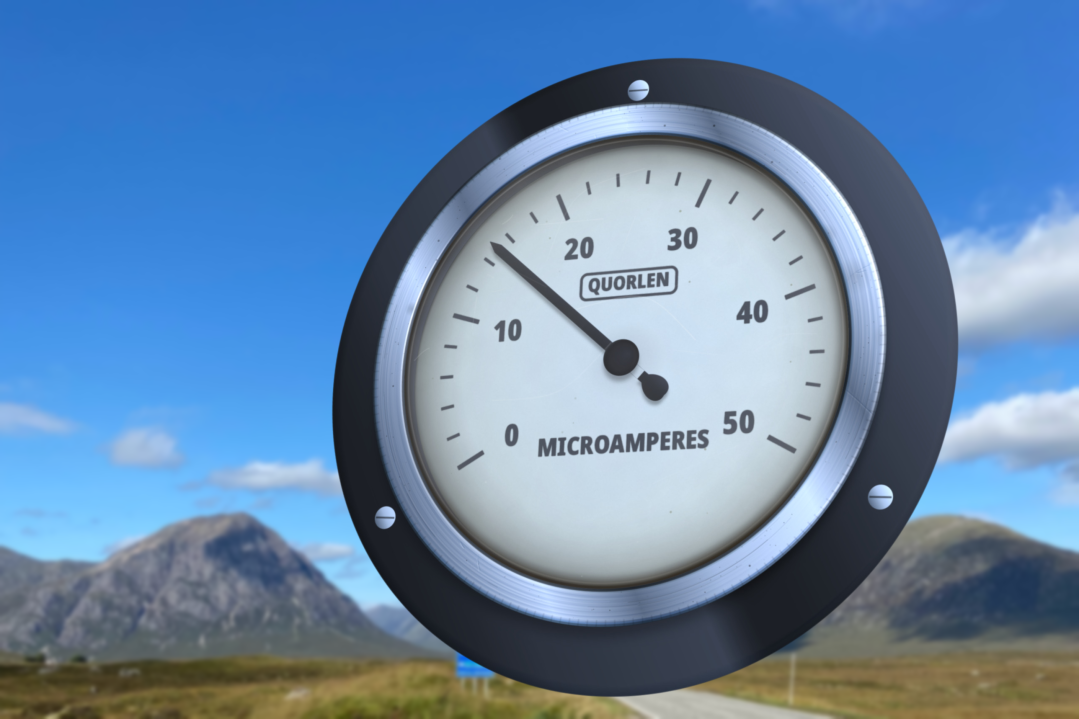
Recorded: 15 µA
